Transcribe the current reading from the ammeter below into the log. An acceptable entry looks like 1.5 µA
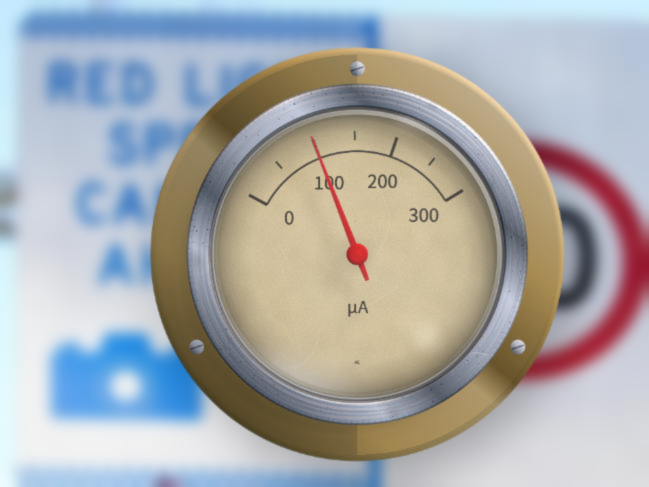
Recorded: 100 µA
